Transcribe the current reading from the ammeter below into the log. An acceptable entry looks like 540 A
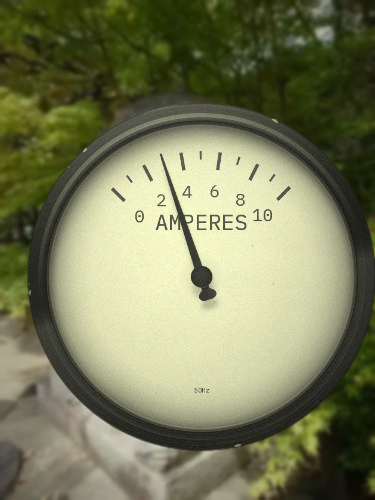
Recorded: 3 A
